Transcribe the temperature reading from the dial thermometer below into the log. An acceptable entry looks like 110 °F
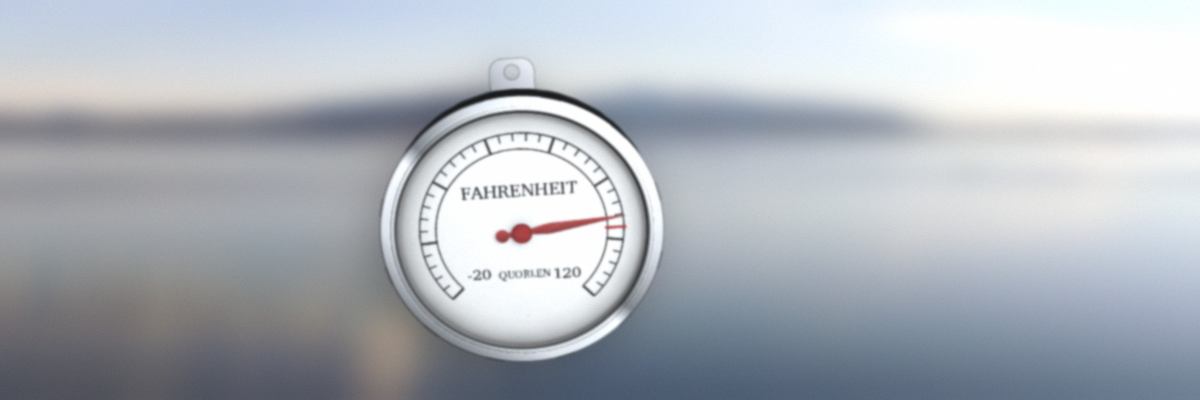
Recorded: 92 °F
